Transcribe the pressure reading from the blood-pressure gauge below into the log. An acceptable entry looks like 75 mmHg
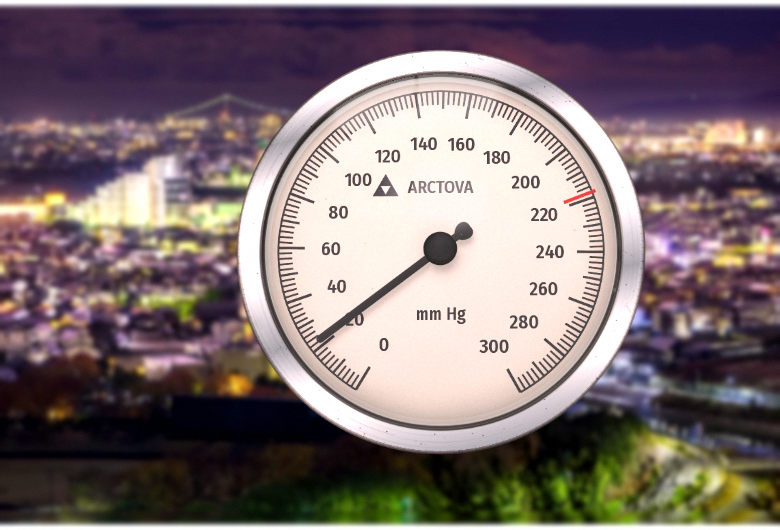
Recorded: 22 mmHg
